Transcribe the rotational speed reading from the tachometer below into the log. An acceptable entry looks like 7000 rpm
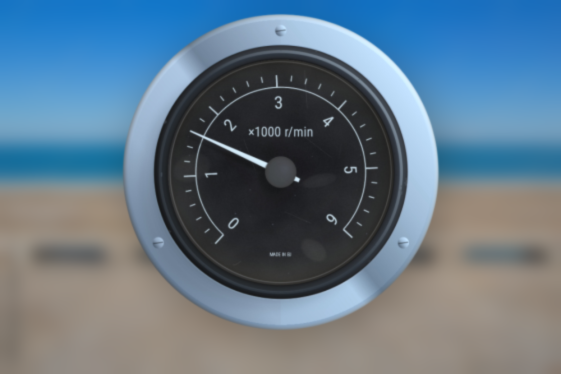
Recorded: 1600 rpm
